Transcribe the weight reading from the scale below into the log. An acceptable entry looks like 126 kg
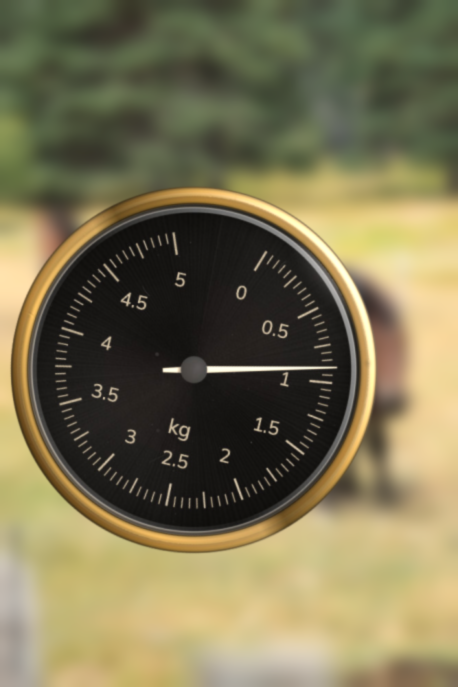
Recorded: 0.9 kg
